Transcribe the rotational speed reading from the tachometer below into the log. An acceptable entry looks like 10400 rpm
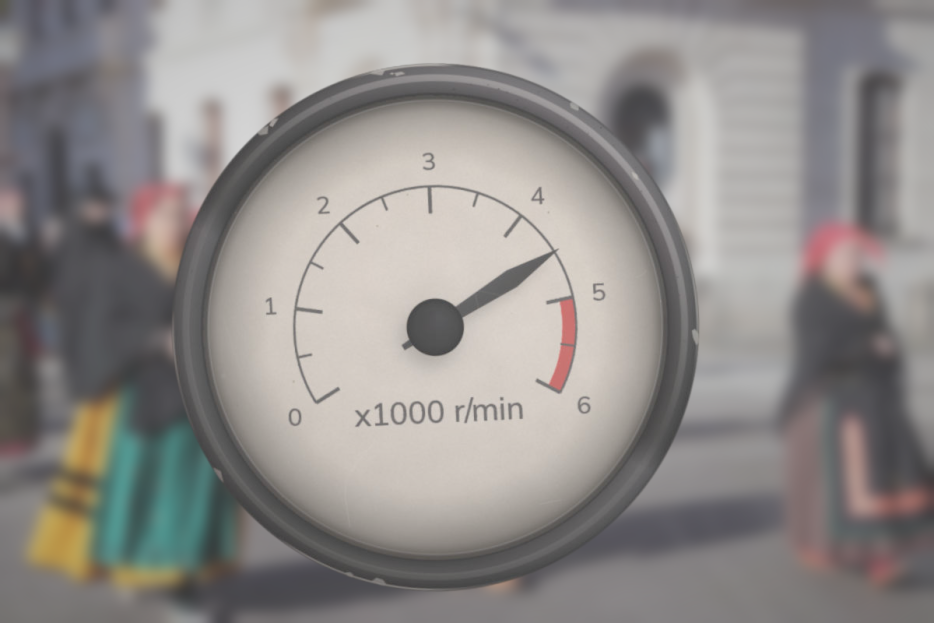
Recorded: 4500 rpm
